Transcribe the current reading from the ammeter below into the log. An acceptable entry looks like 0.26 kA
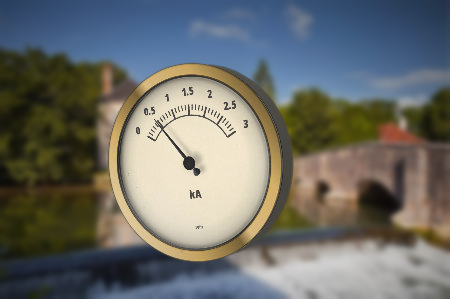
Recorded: 0.5 kA
